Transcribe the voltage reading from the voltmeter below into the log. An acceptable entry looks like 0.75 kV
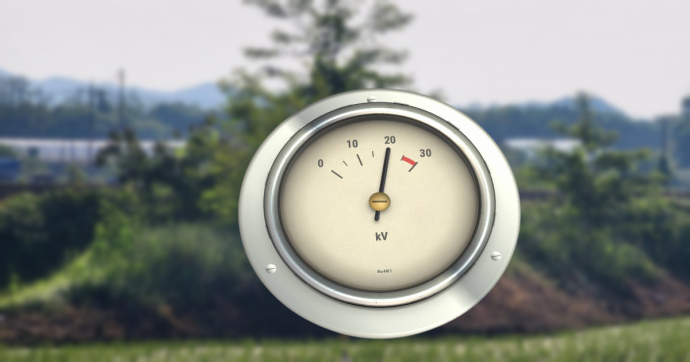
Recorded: 20 kV
